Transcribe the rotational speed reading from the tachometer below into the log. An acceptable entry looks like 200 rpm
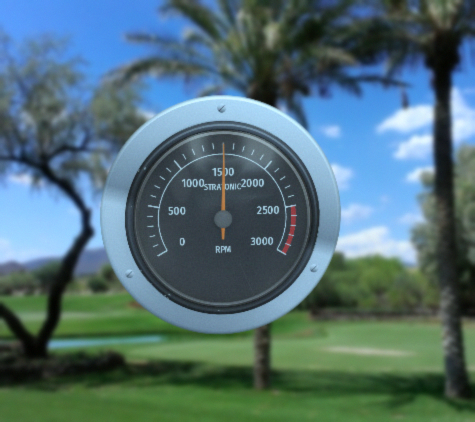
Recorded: 1500 rpm
